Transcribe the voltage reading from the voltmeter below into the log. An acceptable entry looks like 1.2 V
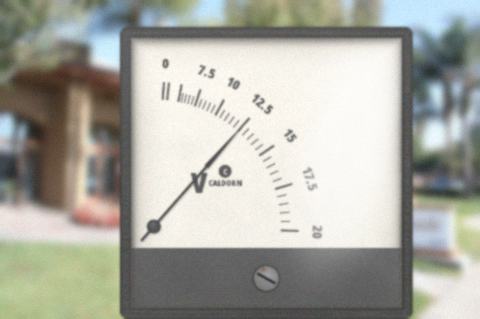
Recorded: 12.5 V
